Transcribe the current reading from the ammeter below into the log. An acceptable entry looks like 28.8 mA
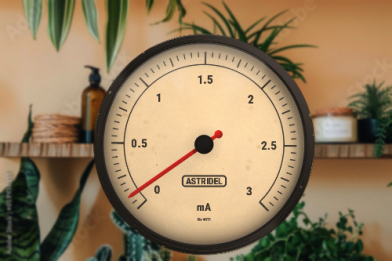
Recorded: 0.1 mA
